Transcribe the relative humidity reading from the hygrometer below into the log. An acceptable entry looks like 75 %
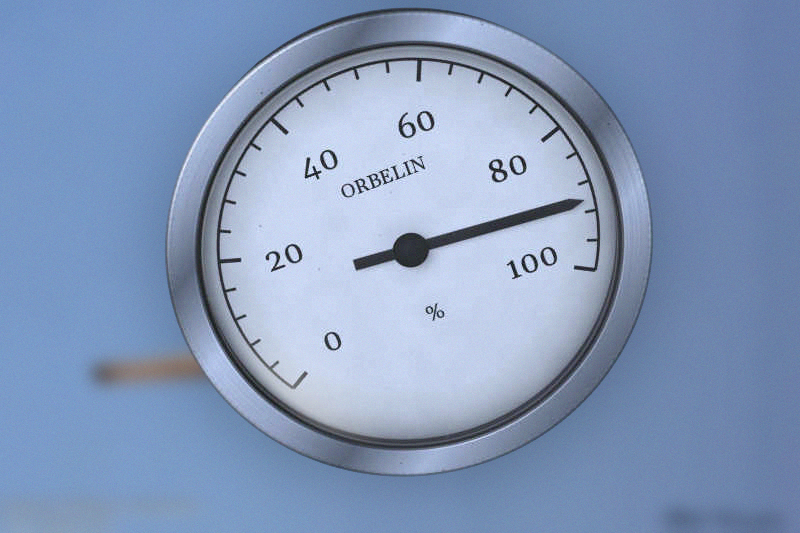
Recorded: 90 %
